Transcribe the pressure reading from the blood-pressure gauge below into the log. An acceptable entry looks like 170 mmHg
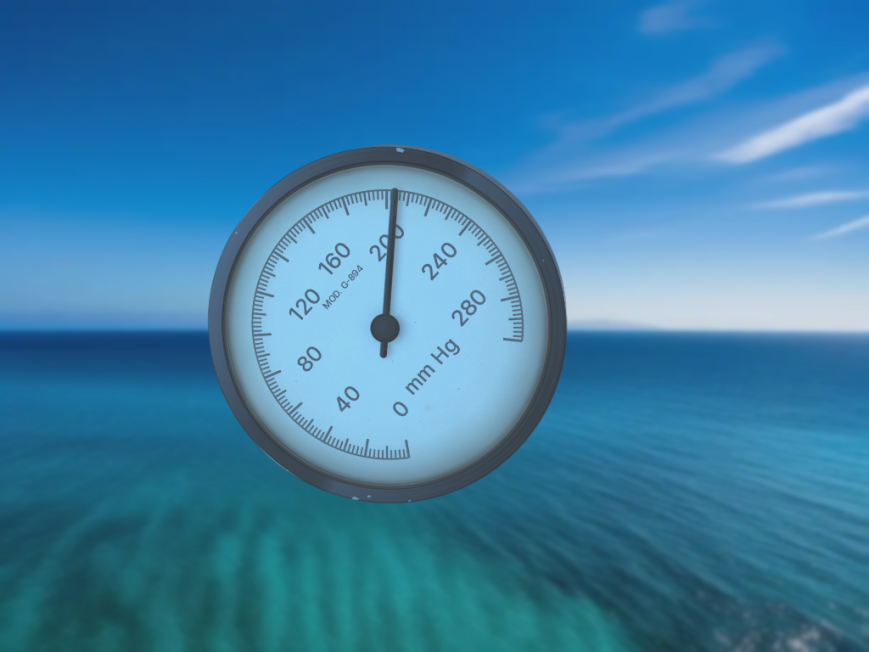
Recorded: 204 mmHg
